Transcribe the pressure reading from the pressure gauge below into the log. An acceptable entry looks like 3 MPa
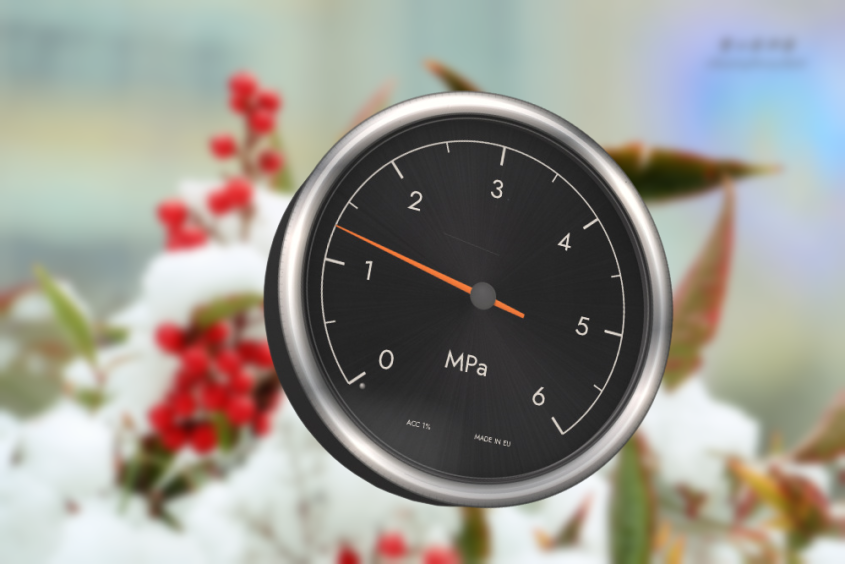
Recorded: 1.25 MPa
